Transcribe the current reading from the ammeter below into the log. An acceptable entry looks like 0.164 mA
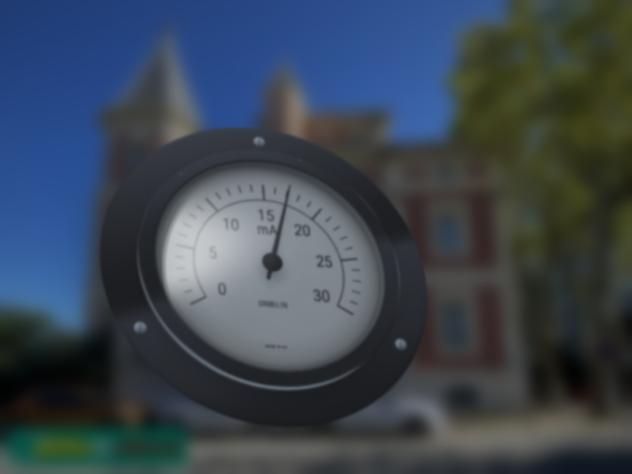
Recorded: 17 mA
